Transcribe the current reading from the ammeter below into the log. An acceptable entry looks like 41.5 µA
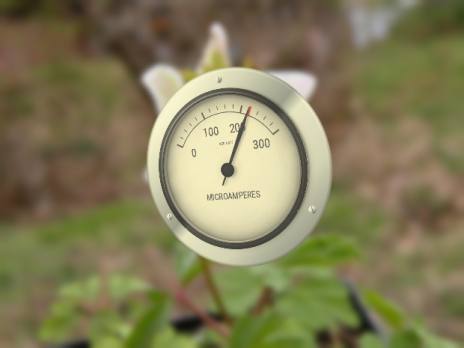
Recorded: 220 µA
